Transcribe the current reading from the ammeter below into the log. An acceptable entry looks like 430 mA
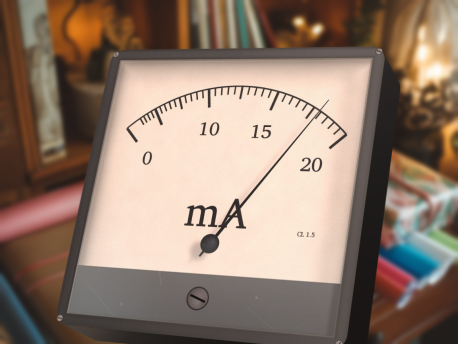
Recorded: 18 mA
